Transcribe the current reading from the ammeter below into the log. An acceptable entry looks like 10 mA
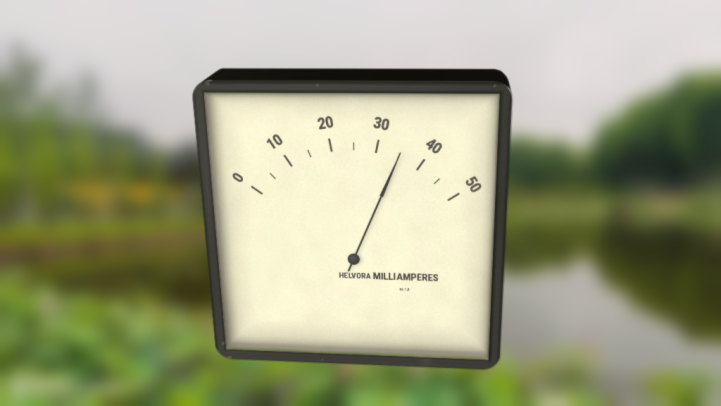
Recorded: 35 mA
